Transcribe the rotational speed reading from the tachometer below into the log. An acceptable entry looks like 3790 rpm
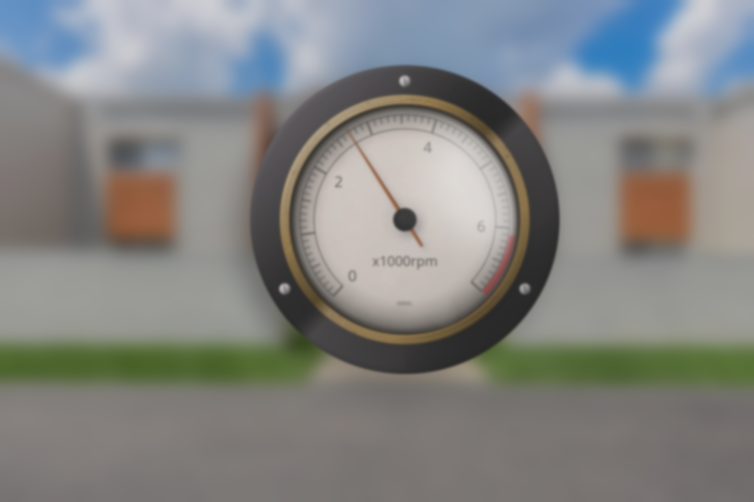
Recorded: 2700 rpm
